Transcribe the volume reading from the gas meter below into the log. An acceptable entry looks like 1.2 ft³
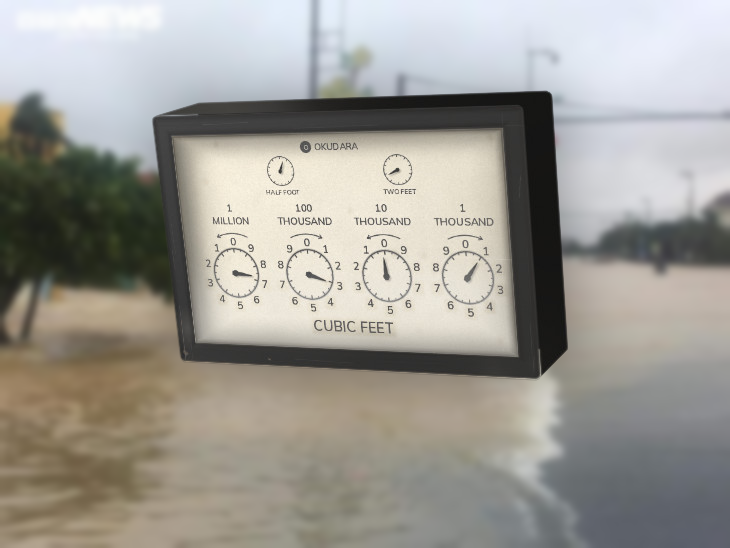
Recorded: 730100 ft³
